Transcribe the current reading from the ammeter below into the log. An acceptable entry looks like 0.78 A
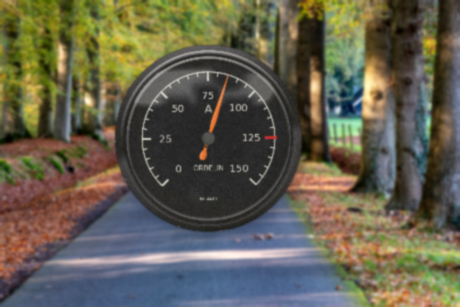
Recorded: 85 A
